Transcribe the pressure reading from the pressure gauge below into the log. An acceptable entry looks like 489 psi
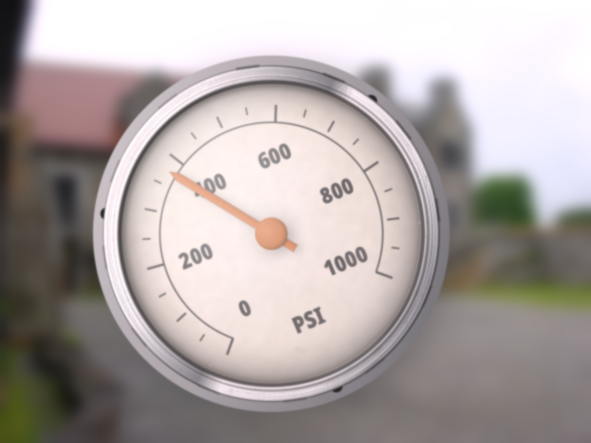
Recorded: 375 psi
